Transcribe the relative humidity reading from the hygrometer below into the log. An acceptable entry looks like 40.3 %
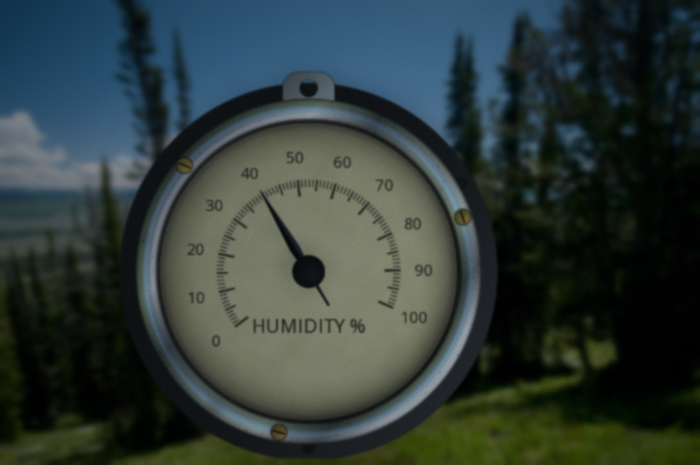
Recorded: 40 %
